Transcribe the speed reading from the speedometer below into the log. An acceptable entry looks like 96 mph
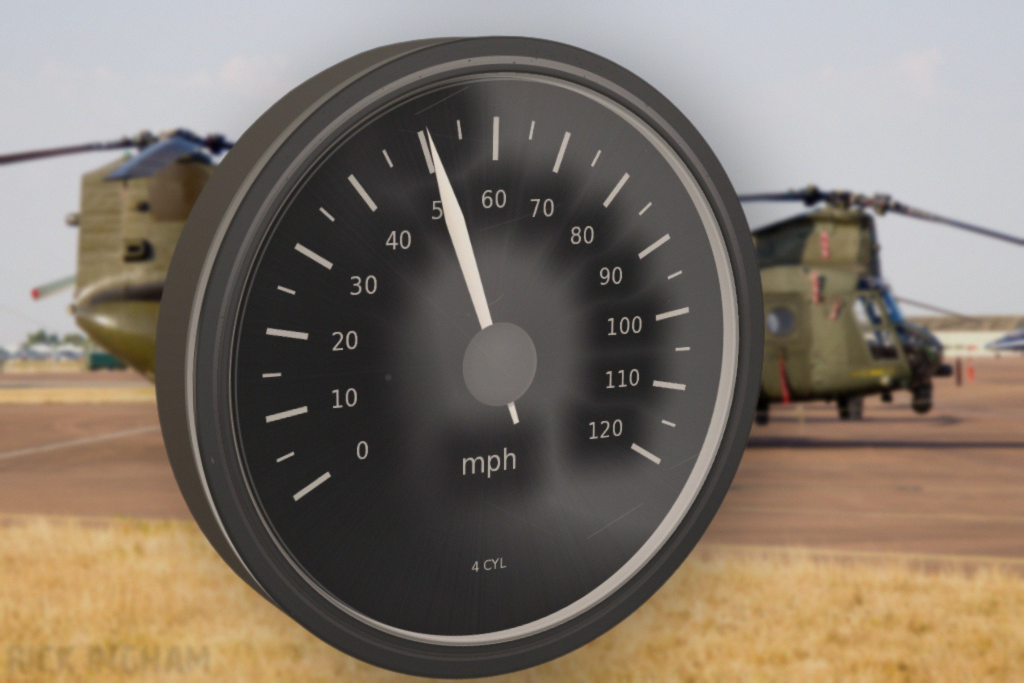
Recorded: 50 mph
